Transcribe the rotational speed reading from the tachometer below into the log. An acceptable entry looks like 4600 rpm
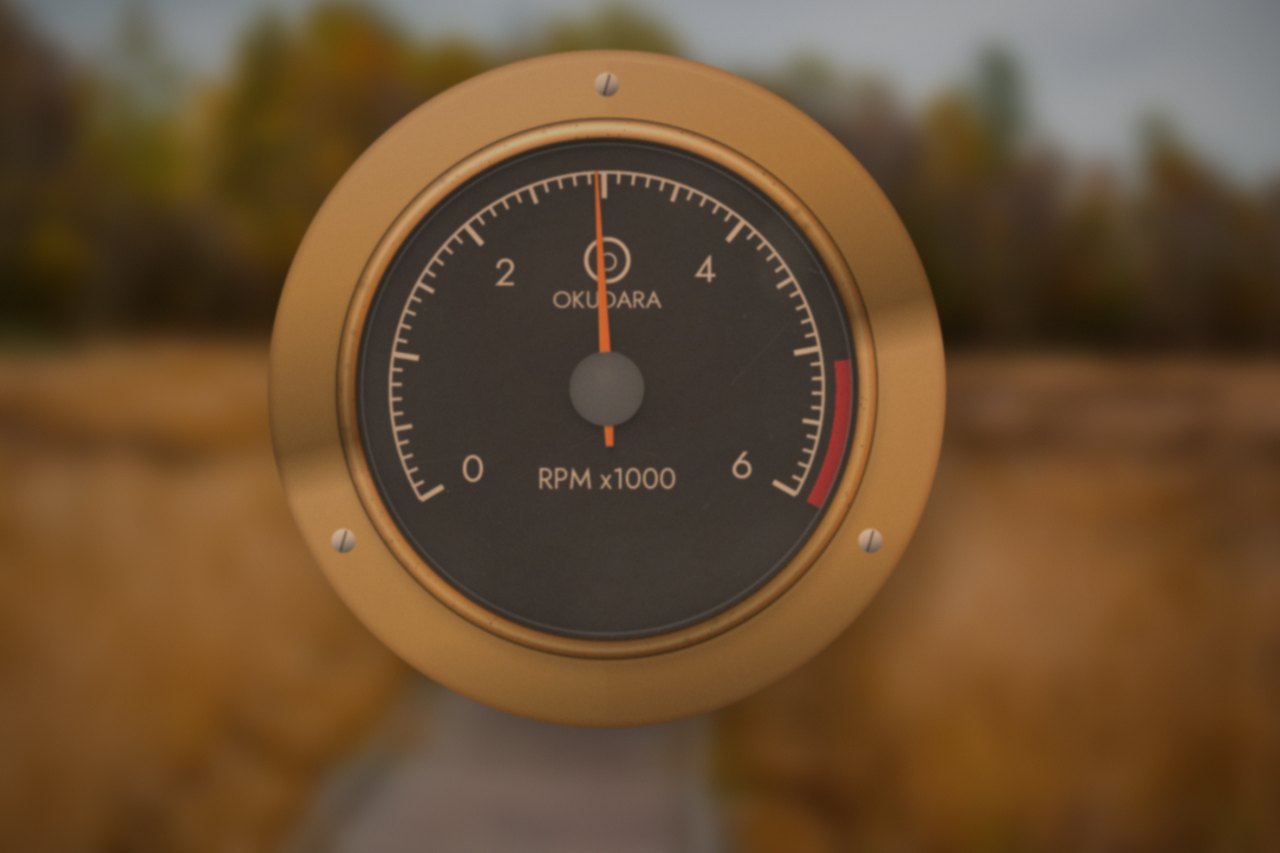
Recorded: 2950 rpm
